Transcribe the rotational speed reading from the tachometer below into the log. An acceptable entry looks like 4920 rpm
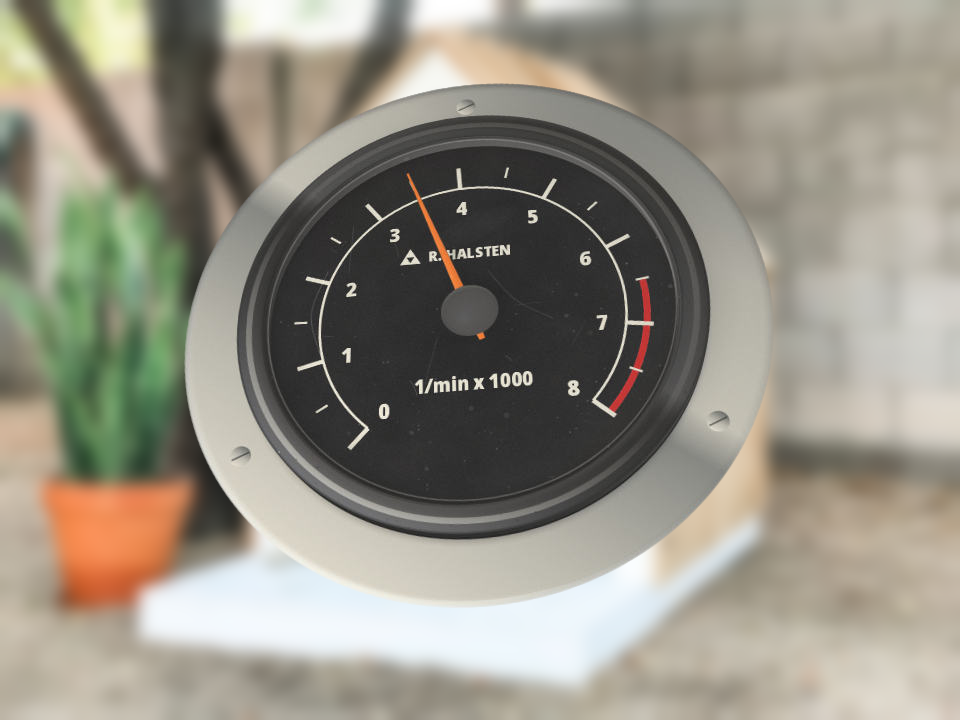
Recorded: 3500 rpm
